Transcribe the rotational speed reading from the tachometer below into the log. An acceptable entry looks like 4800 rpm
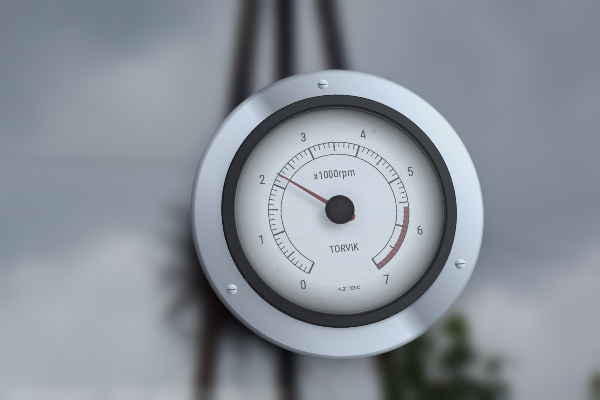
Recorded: 2200 rpm
